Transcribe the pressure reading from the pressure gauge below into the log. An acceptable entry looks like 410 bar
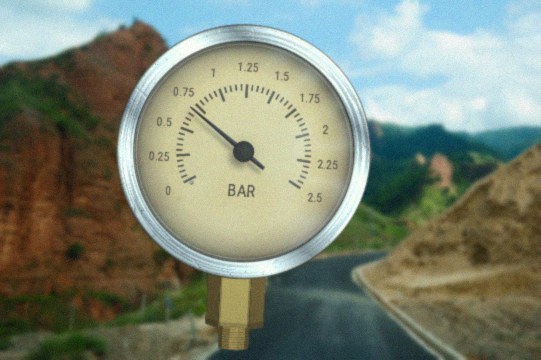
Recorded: 0.7 bar
